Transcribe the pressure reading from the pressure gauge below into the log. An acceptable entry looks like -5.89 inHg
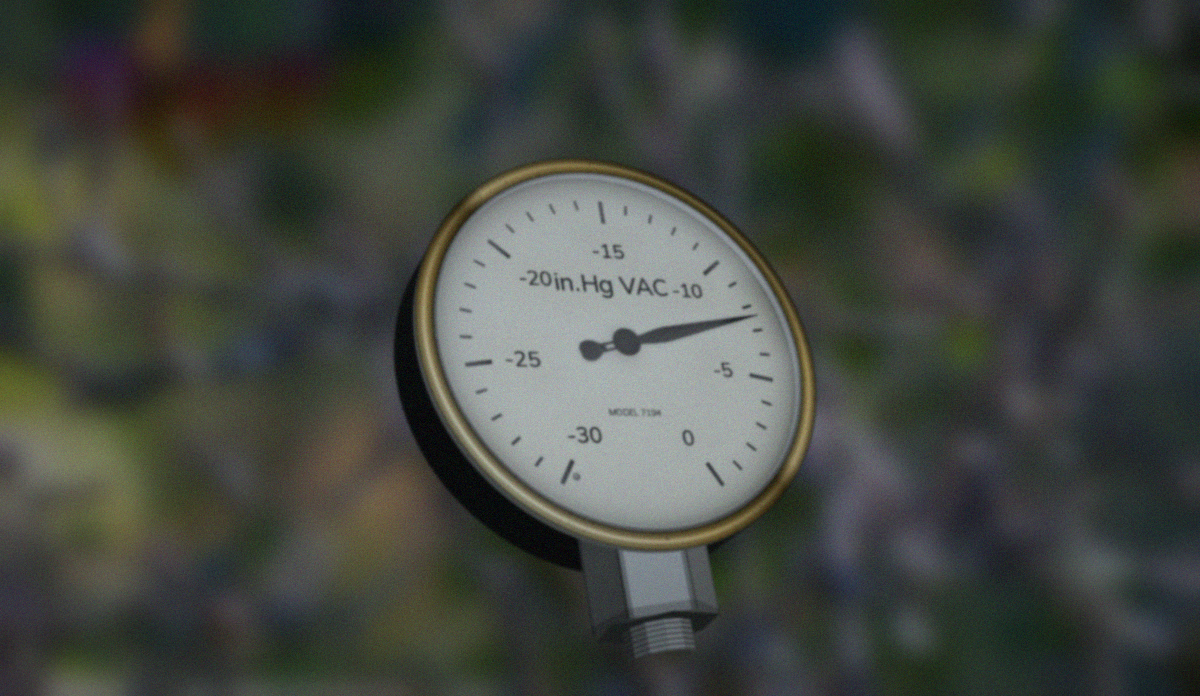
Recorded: -7.5 inHg
